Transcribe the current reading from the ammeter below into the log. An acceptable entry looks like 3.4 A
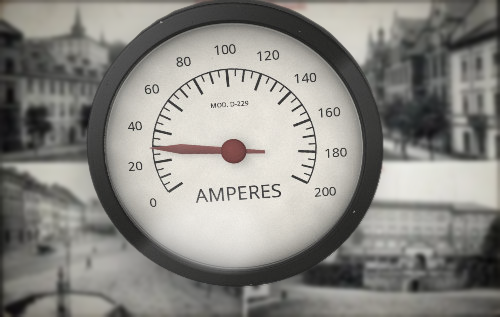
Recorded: 30 A
